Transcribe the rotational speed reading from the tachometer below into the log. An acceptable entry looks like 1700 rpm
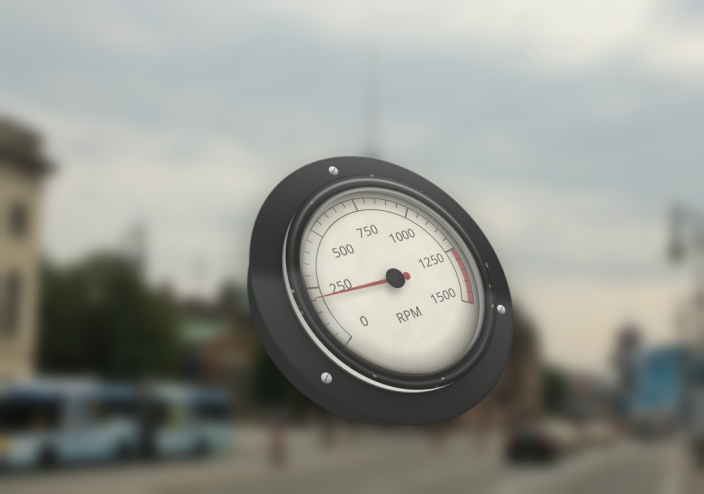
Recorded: 200 rpm
